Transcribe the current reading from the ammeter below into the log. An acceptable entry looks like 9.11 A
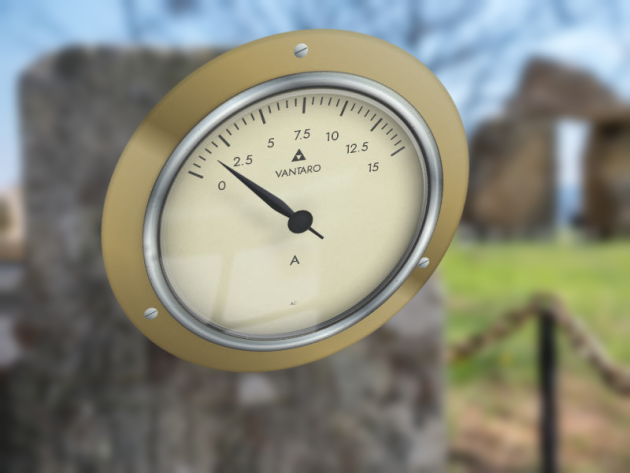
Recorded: 1.5 A
